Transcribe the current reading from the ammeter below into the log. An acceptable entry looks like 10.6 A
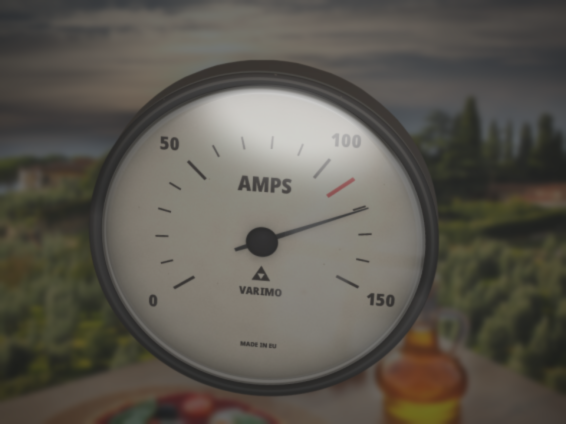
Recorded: 120 A
